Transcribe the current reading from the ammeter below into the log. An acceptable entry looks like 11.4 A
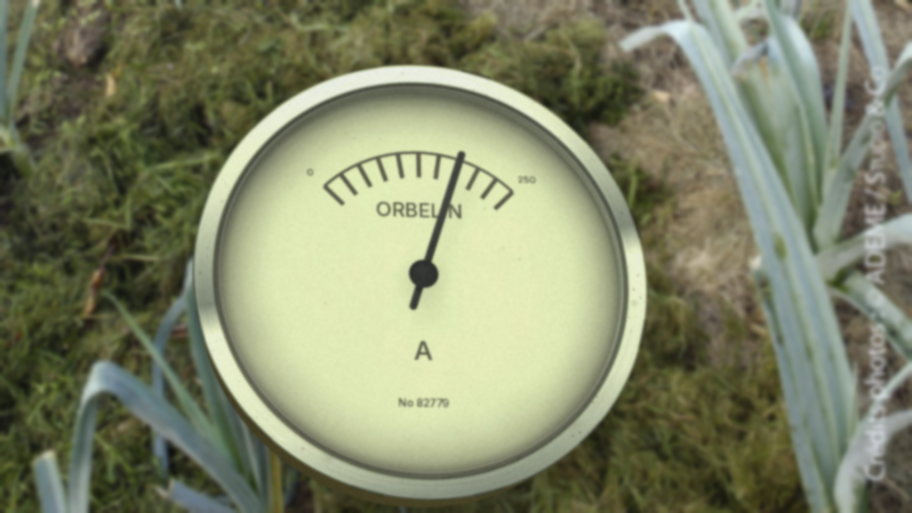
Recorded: 175 A
